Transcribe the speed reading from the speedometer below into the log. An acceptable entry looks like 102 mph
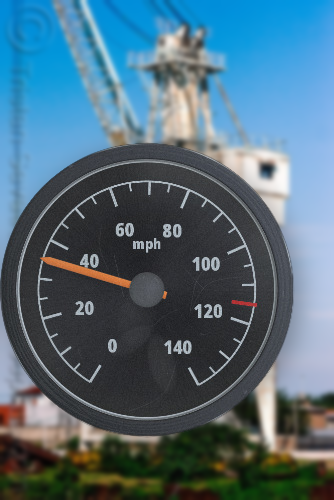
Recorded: 35 mph
